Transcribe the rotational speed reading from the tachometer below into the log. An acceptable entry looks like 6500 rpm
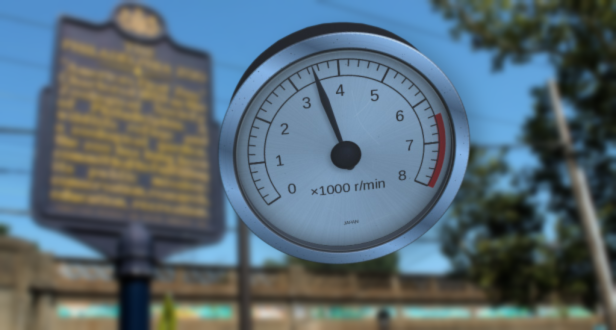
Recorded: 3500 rpm
